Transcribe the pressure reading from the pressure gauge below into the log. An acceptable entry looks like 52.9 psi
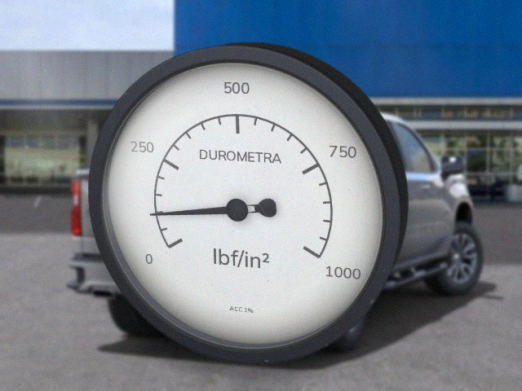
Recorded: 100 psi
